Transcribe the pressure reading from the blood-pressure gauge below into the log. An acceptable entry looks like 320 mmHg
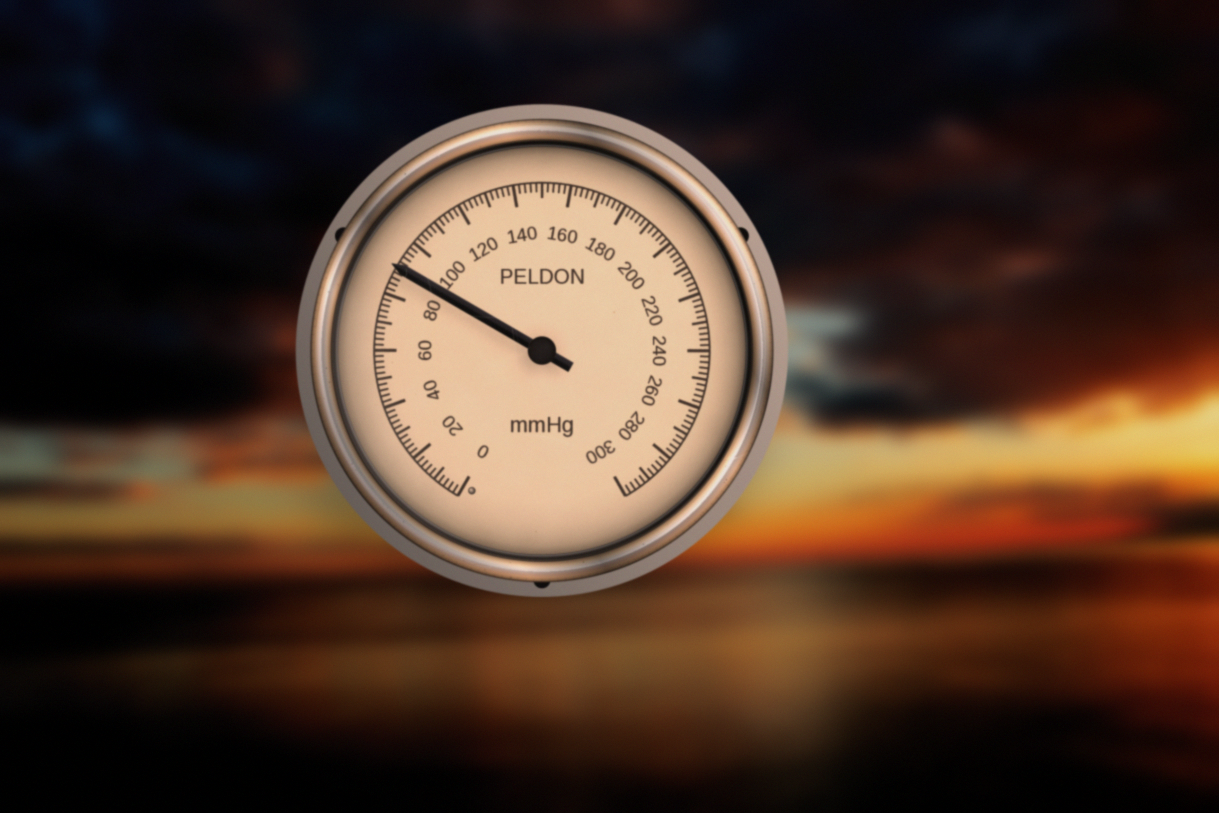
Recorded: 90 mmHg
